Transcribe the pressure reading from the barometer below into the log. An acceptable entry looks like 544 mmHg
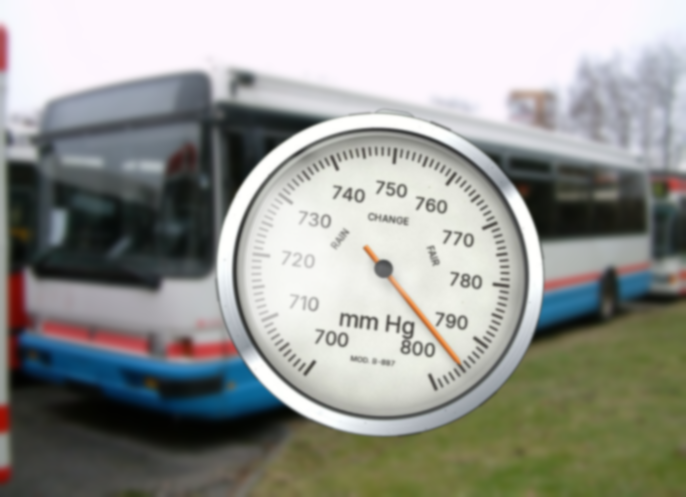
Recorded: 795 mmHg
